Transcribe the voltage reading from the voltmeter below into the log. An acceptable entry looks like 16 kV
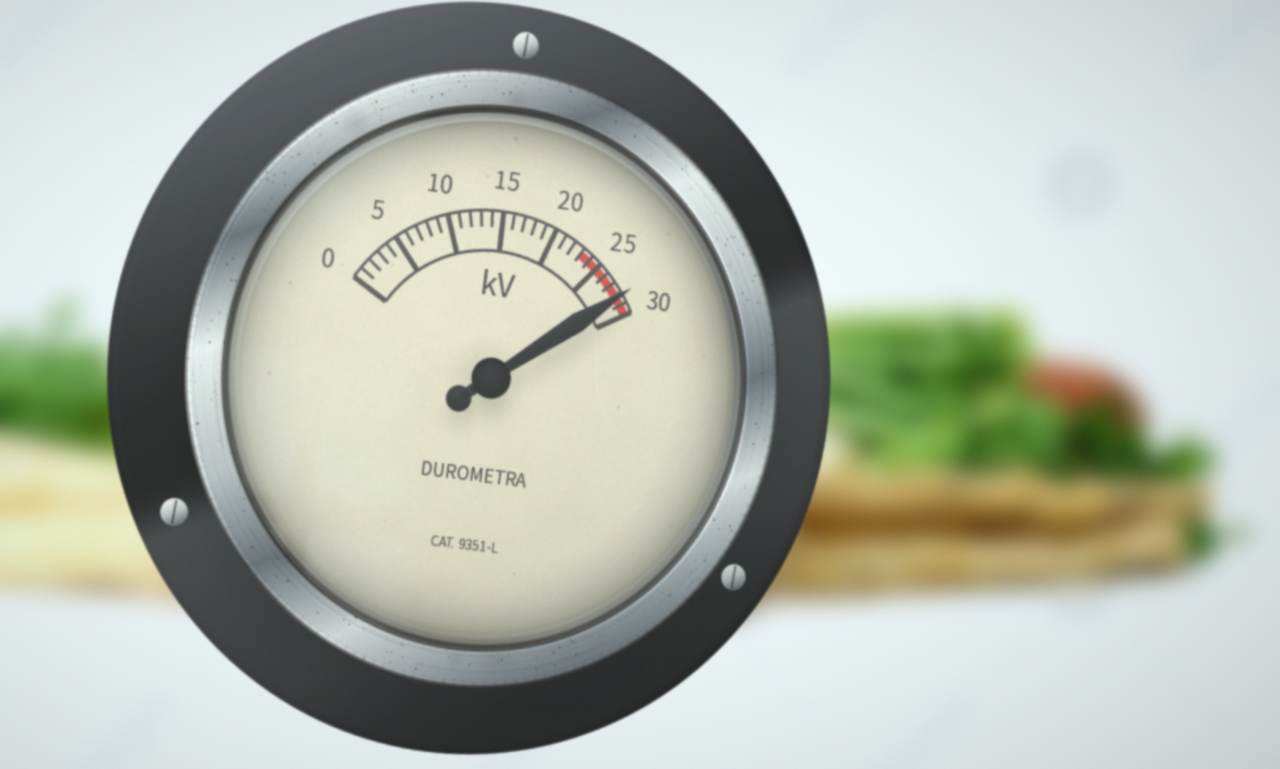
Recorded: 28 kV
